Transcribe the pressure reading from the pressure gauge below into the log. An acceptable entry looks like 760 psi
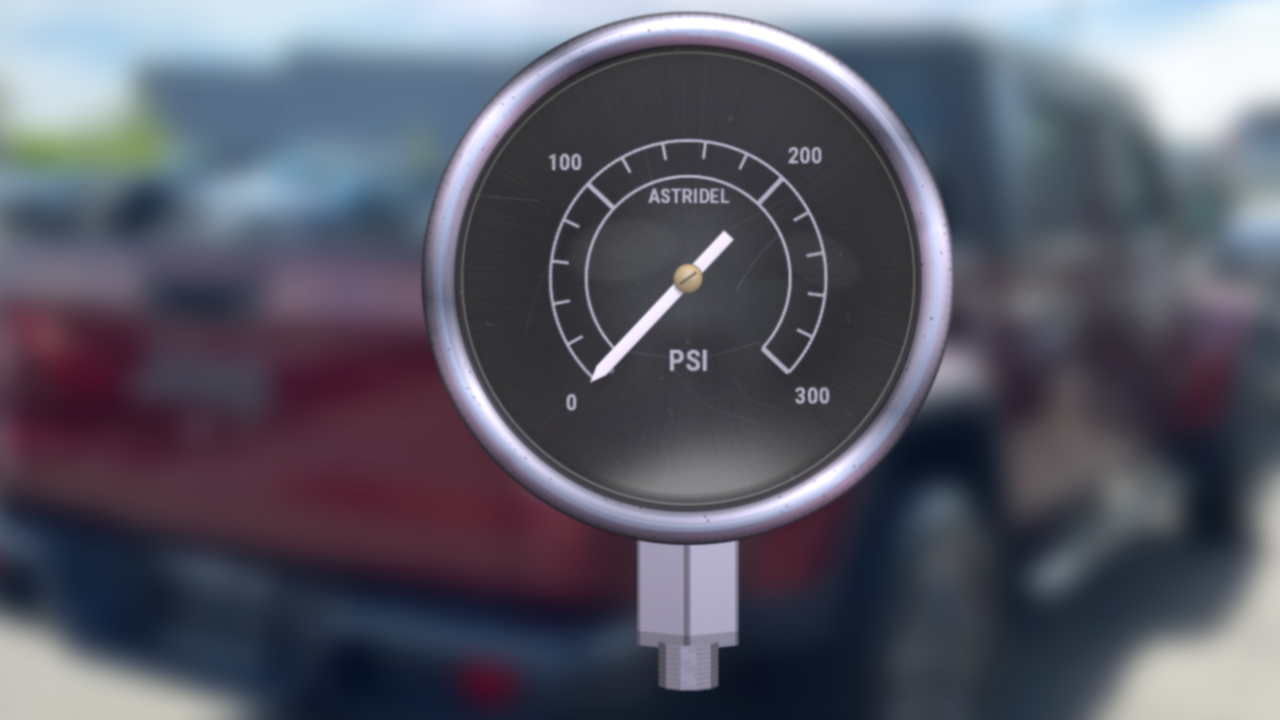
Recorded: 0 psi
